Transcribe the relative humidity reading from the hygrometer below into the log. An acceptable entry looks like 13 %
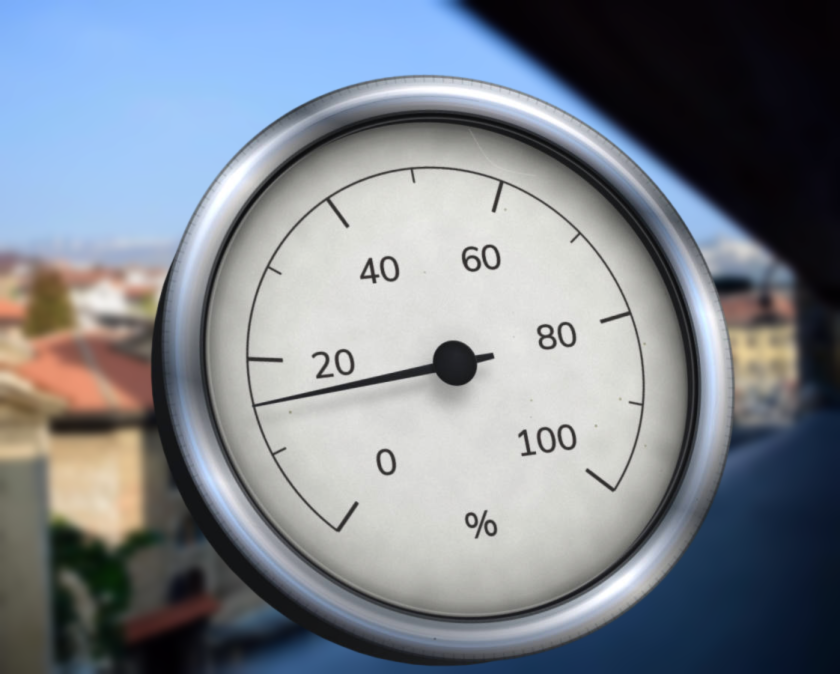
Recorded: 15 %
